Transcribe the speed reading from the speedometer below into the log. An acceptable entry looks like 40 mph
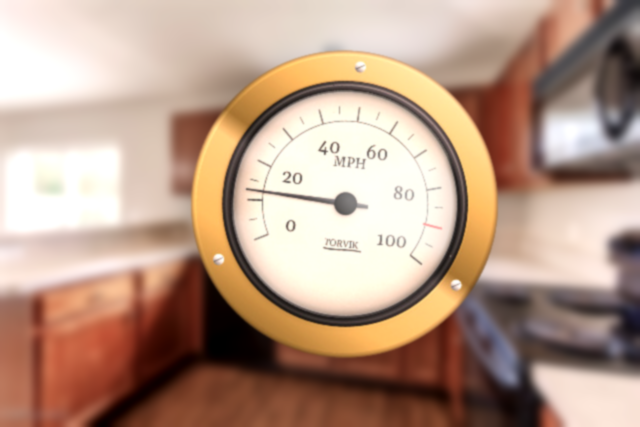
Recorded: 12.5 mph
